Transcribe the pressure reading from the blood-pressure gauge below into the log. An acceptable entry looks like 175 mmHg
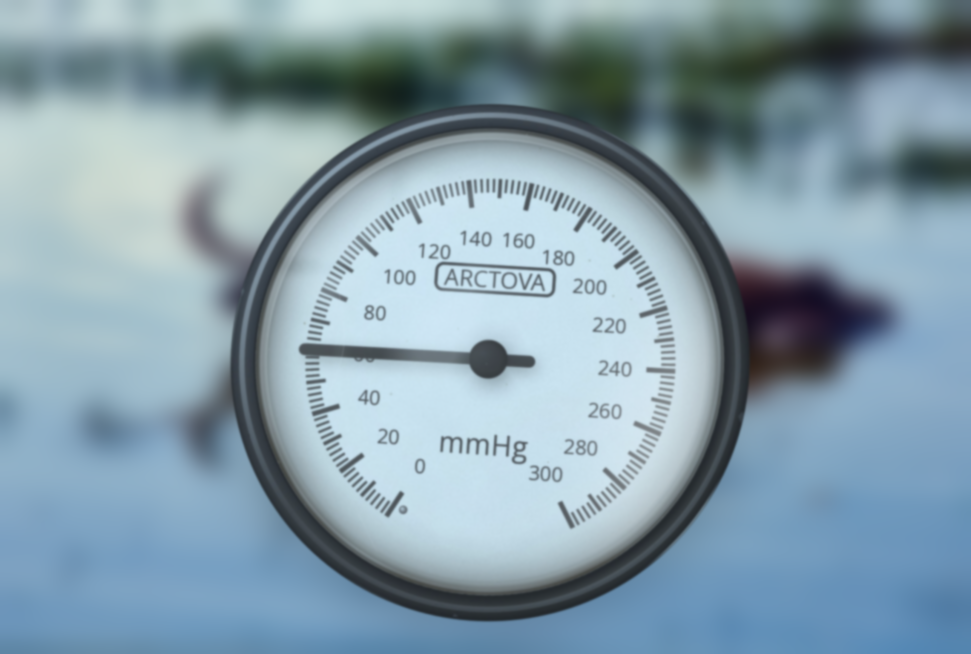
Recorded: 60 mmHg
